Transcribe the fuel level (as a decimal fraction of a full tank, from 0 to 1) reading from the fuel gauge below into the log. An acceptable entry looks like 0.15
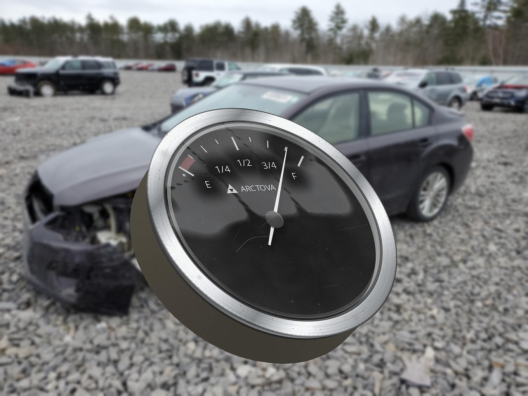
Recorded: 0.875
